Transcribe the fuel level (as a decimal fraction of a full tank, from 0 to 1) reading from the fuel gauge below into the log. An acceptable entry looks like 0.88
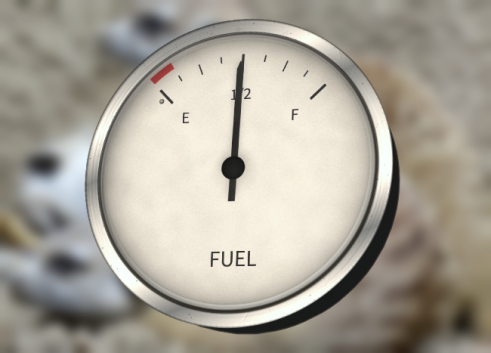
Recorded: 0.5
